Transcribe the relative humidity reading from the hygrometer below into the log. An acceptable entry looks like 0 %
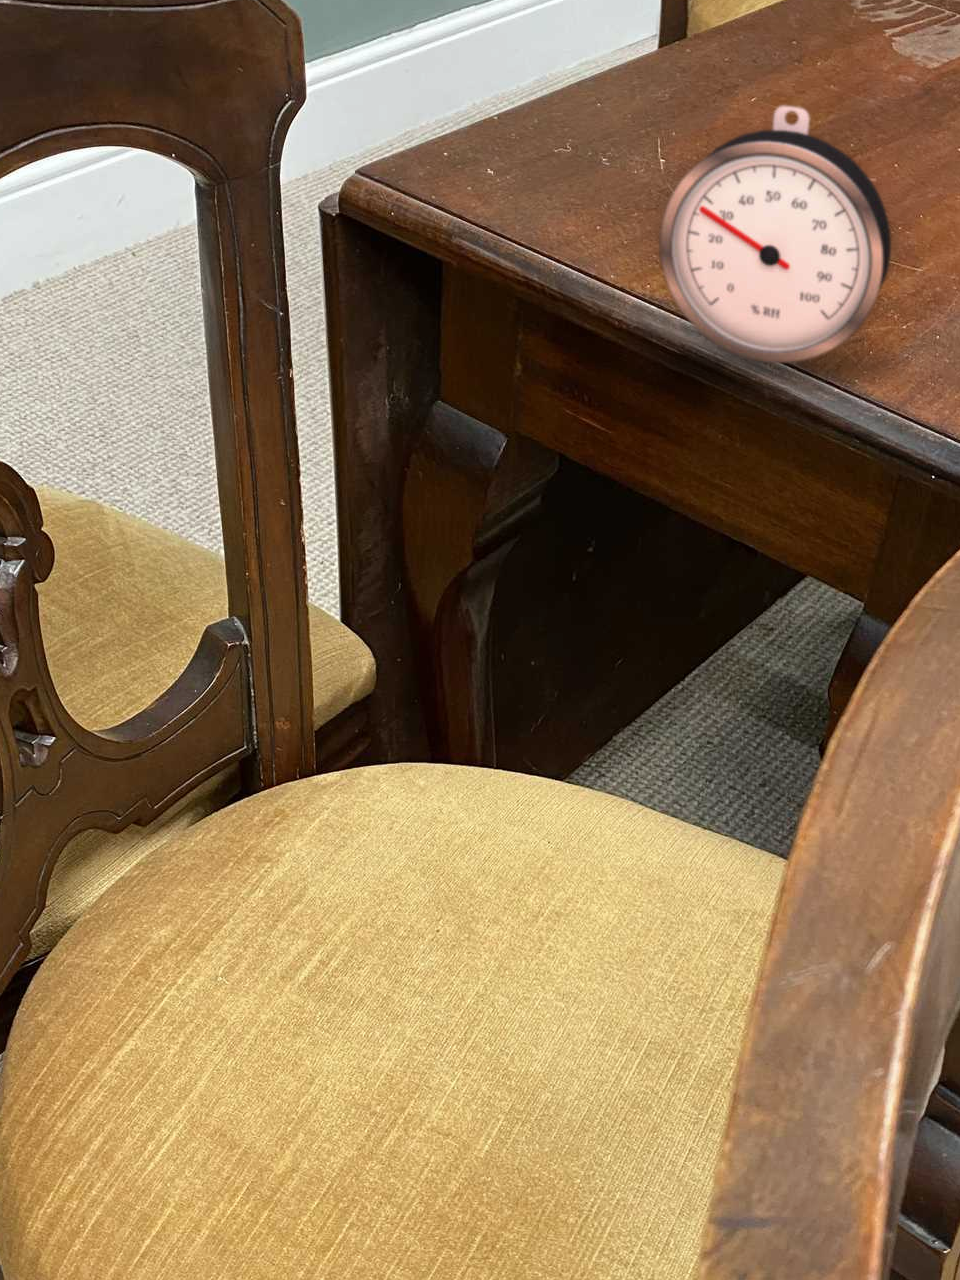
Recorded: 27.5 %
